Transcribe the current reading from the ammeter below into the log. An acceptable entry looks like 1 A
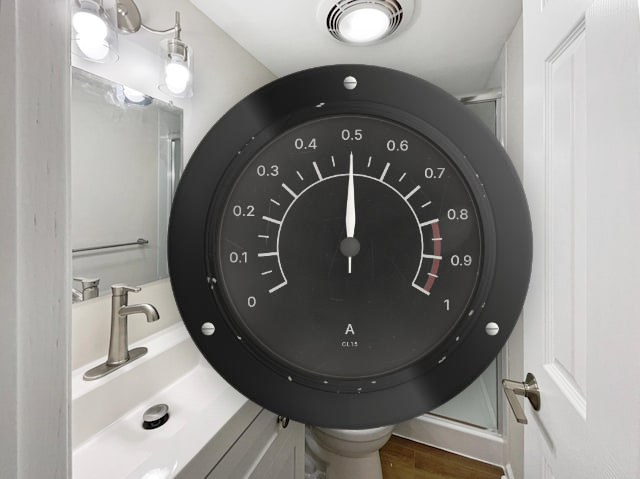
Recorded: 0.5 A
